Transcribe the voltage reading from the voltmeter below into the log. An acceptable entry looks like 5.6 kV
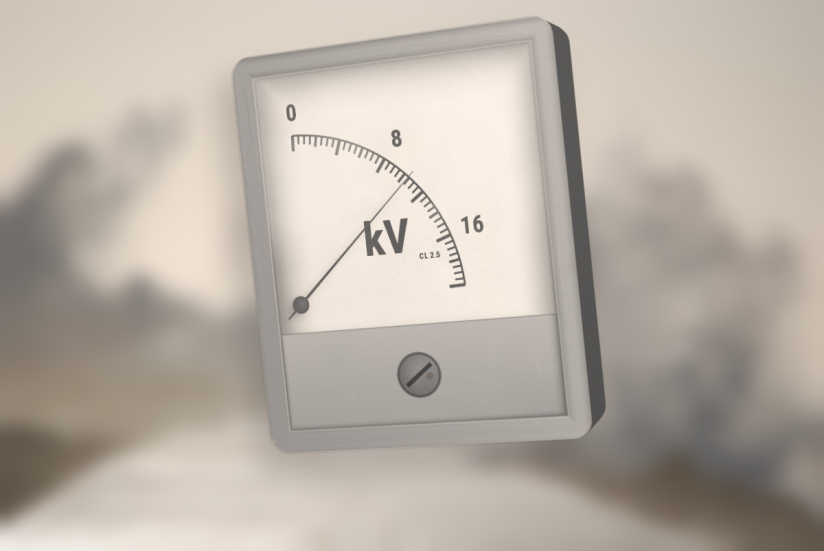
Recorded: 10.5 kV
